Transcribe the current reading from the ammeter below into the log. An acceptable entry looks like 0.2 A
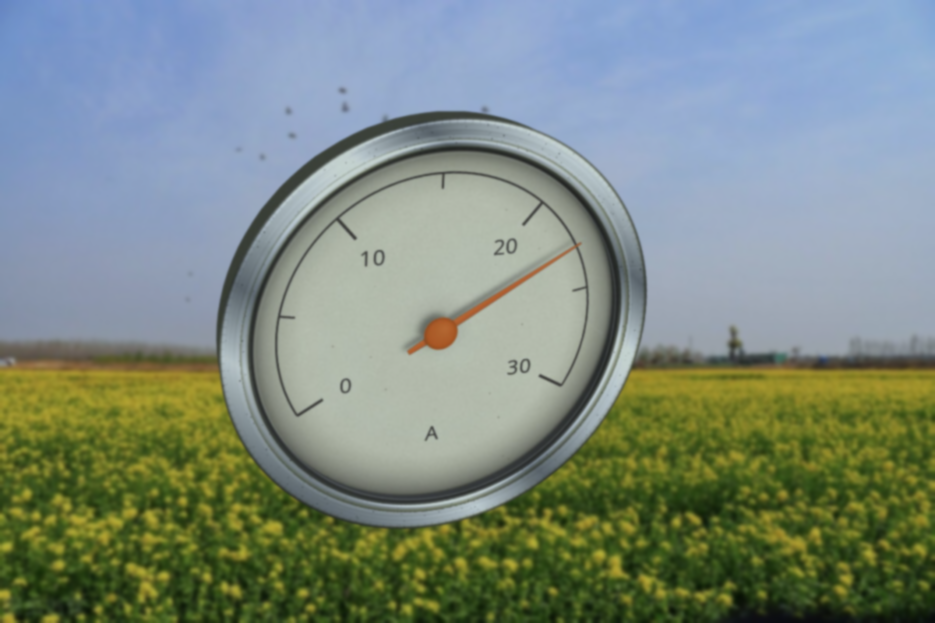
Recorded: 22.5 A
